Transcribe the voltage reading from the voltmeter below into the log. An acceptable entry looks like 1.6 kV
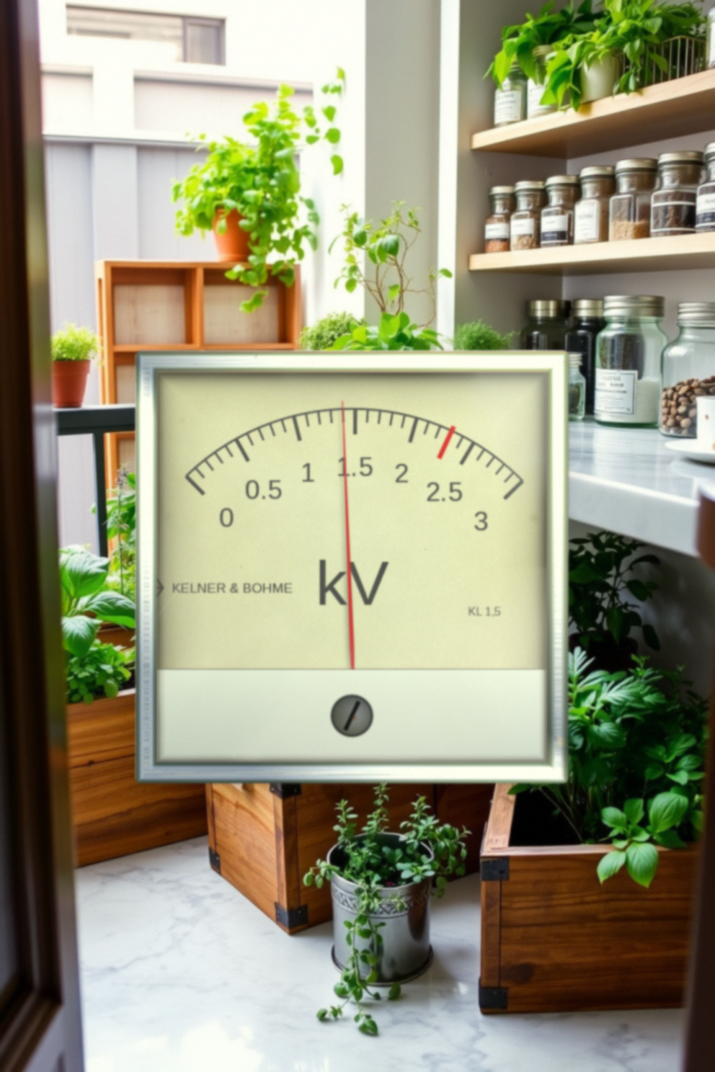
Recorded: 1.4 kV
